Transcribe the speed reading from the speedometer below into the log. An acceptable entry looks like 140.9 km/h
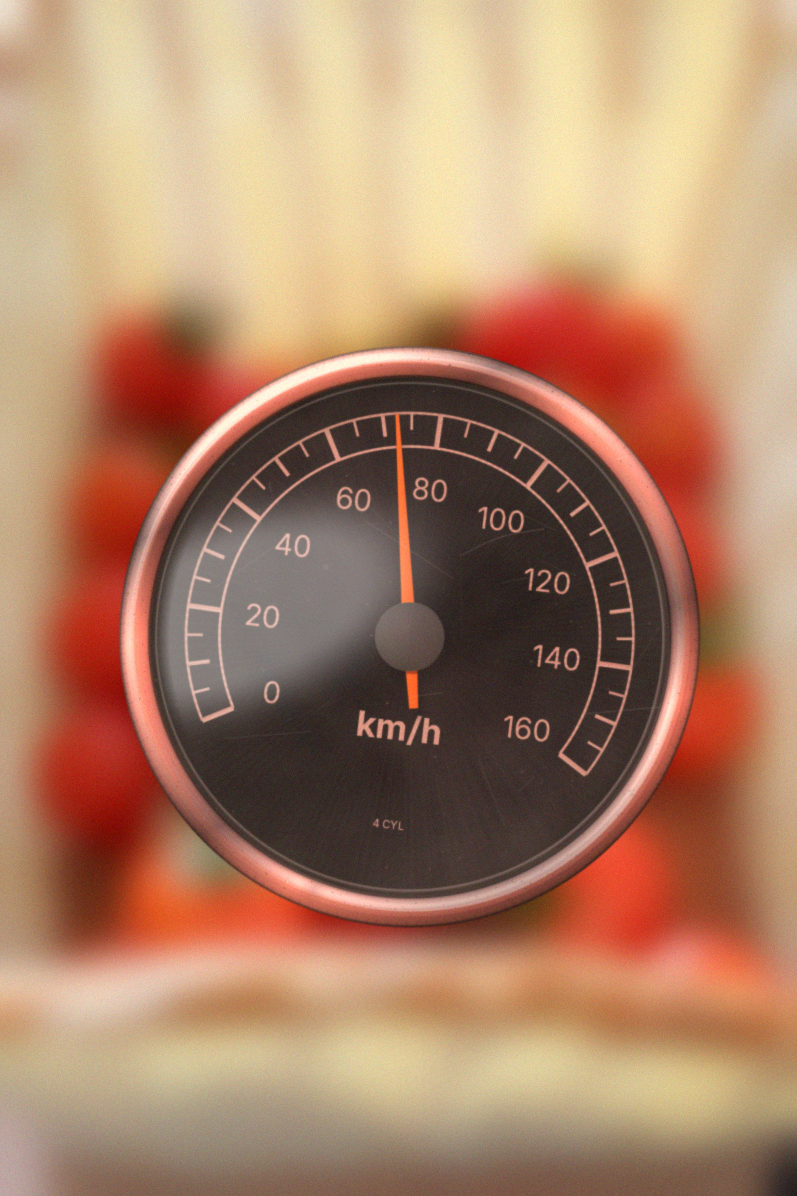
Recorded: 72.5 km/h
